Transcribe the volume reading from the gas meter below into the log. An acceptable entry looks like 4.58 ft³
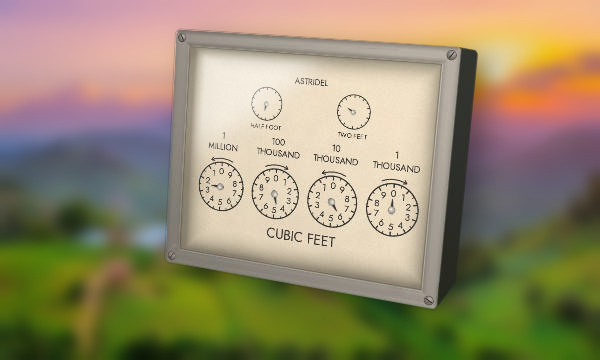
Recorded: 246000 ft³
